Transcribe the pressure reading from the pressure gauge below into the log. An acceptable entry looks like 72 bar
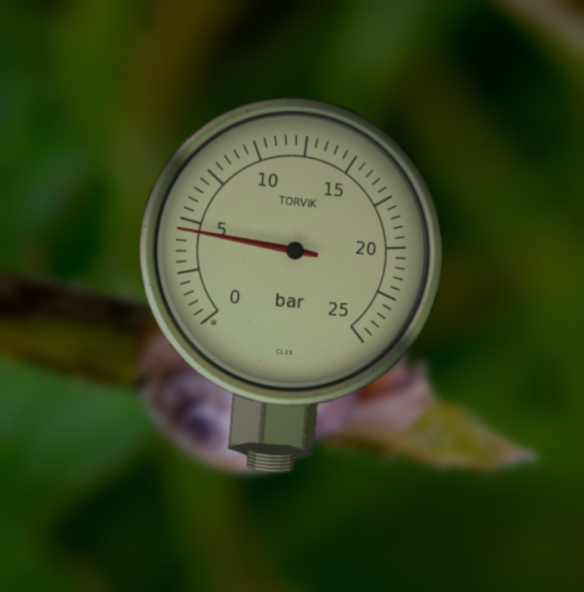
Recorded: 4.5 bar
